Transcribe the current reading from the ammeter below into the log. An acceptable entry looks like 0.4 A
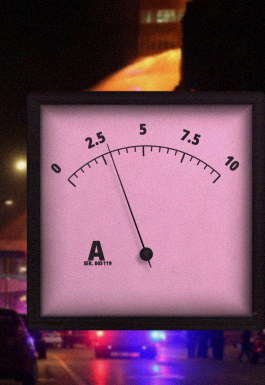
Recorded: 3 A
